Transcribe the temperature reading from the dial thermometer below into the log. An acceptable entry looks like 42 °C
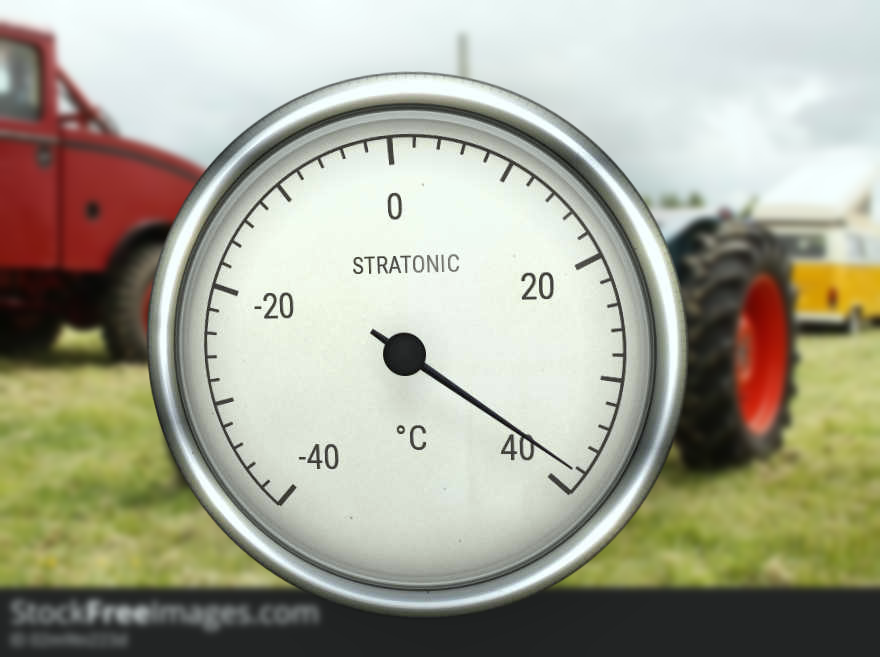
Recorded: 38 °C
